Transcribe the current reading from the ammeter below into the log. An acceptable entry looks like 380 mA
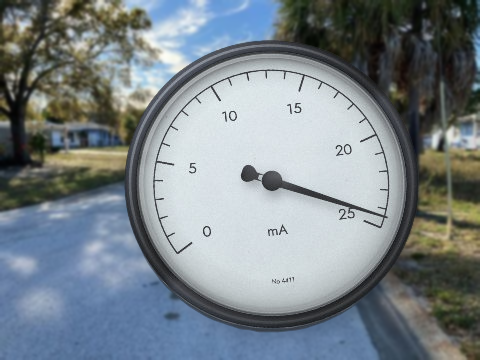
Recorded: 24.5 mA
